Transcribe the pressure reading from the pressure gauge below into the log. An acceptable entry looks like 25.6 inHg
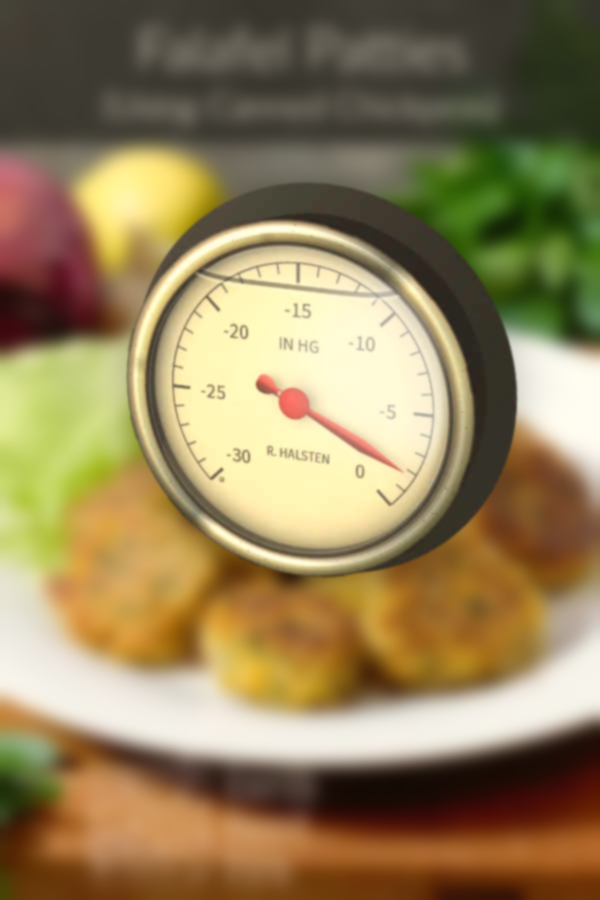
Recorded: -2 inHg
